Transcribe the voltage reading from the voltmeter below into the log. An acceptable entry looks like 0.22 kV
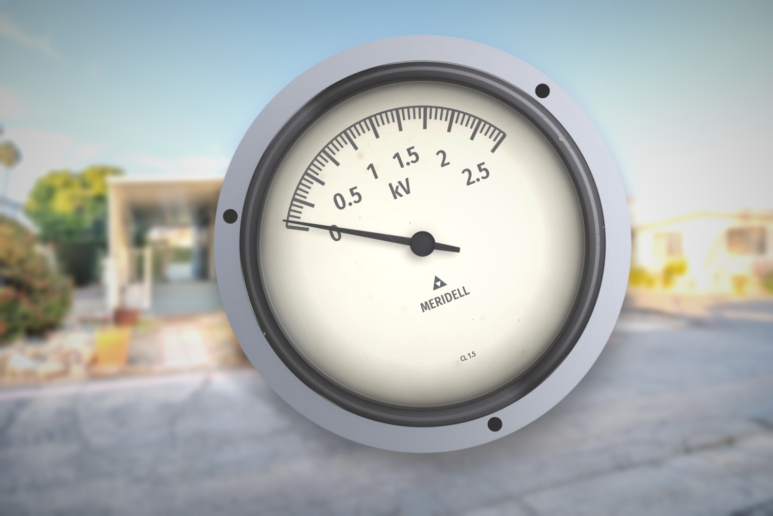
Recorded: 0.05 kV
